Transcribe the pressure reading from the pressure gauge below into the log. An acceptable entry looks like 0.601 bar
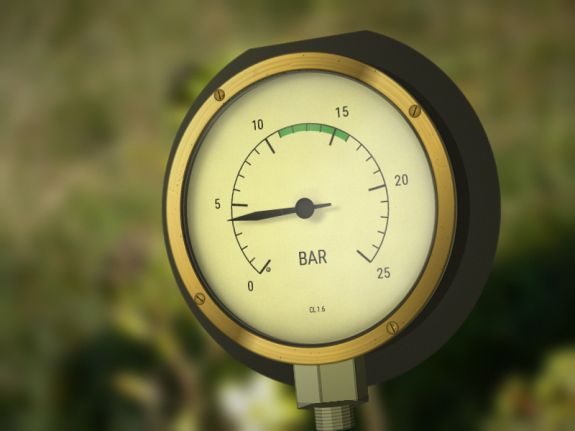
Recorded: 4 bar
